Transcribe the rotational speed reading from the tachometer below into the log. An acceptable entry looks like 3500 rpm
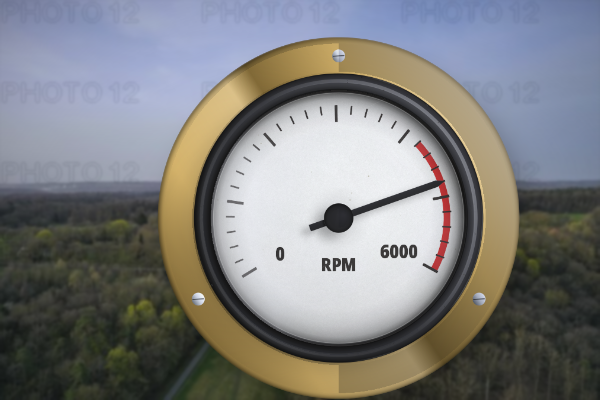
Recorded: 4800 rpm
